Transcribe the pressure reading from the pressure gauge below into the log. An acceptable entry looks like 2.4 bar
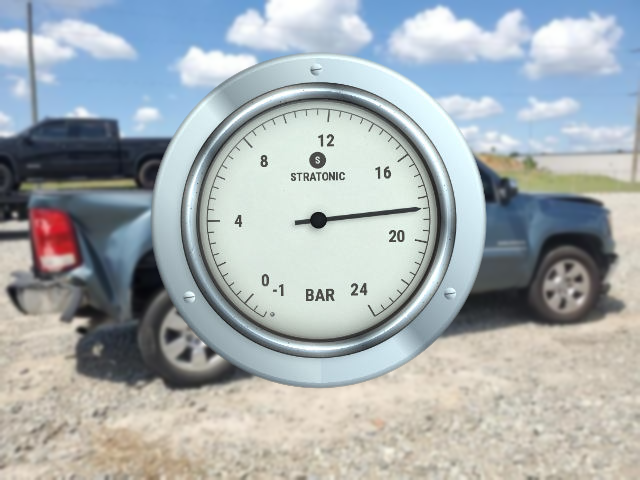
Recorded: 18.5 bar
